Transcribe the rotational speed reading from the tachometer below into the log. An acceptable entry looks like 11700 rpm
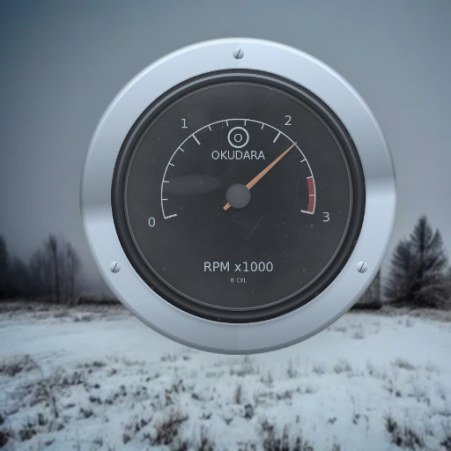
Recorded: 2200 rpm
